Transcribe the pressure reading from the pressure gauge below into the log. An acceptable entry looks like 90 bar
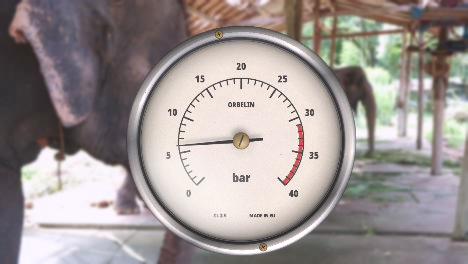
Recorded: 6 bar
